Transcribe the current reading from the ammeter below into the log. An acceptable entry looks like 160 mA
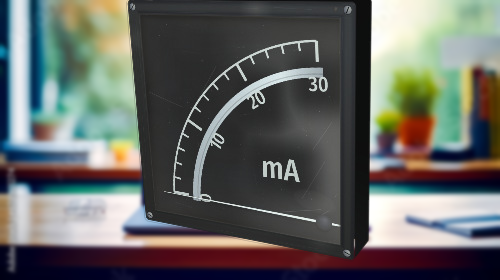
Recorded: 0 mA
